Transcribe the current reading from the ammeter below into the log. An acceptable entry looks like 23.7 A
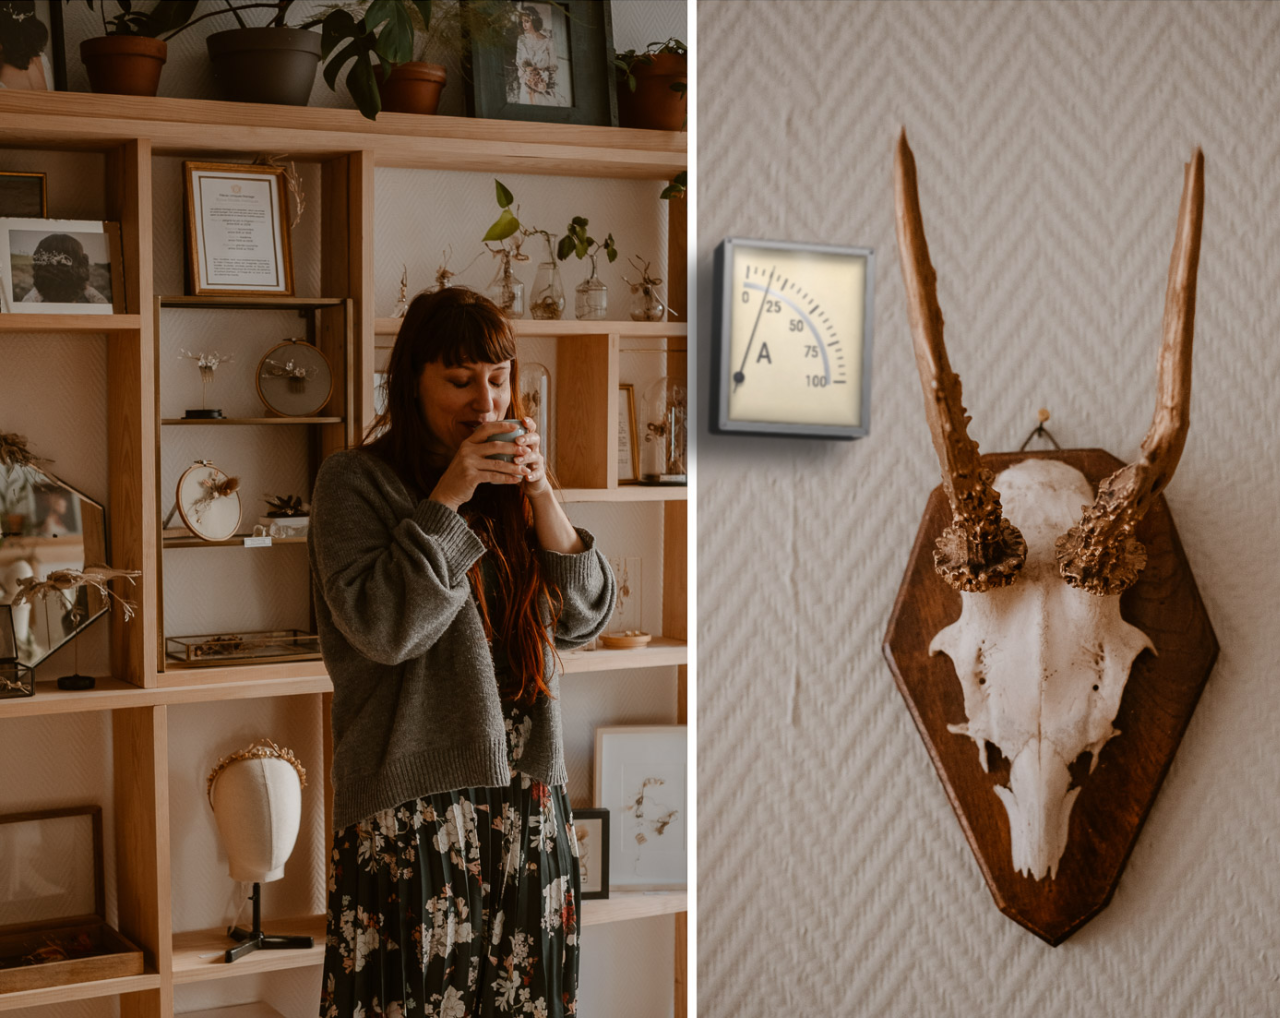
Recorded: 15 A
